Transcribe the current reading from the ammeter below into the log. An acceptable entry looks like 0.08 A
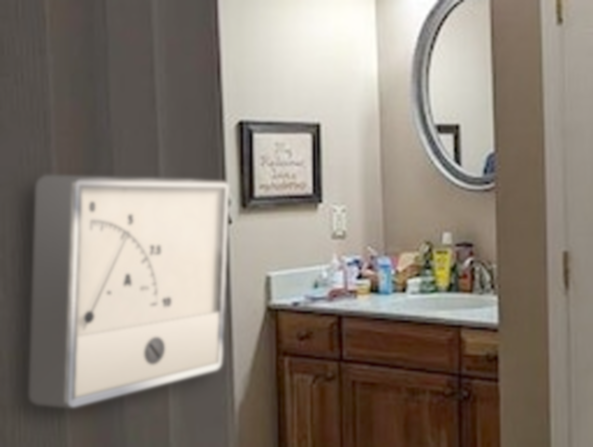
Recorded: 5 A
